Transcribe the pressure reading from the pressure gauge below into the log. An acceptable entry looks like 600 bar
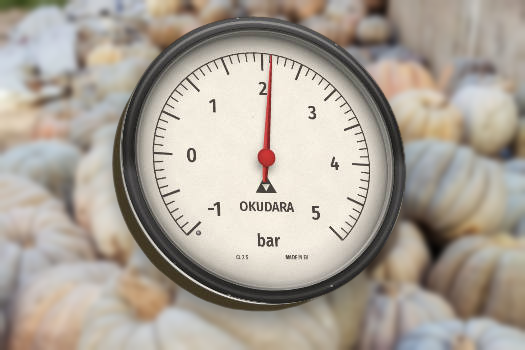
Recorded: 2.1 bar
